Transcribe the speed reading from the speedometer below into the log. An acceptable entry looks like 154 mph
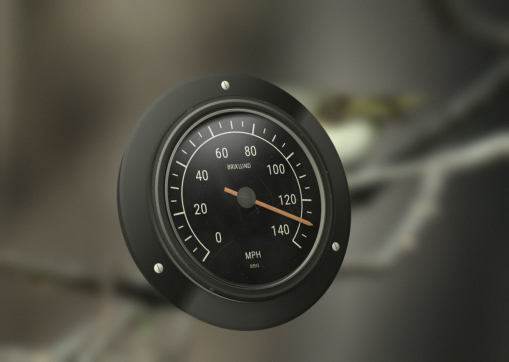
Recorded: 130 mph
